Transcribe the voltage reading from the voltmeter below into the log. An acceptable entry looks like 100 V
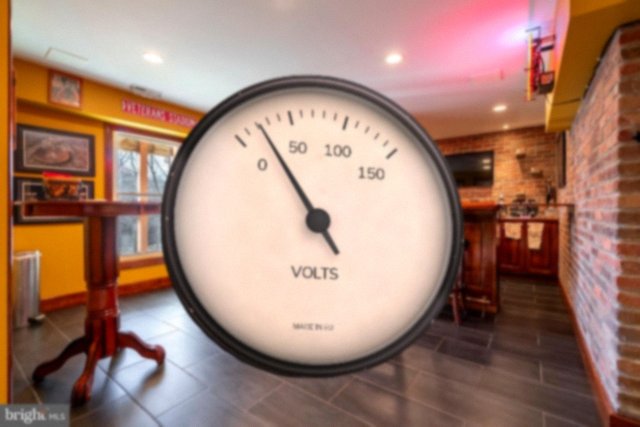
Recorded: 20 V
